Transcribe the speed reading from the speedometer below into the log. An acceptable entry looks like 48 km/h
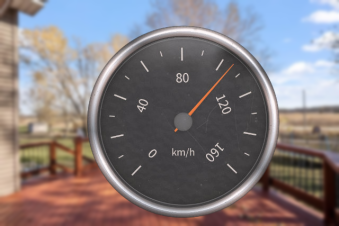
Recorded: 105 km/h
